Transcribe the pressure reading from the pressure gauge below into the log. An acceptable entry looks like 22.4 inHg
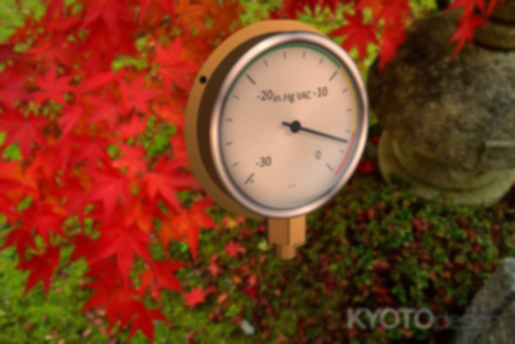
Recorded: -3 inHg
